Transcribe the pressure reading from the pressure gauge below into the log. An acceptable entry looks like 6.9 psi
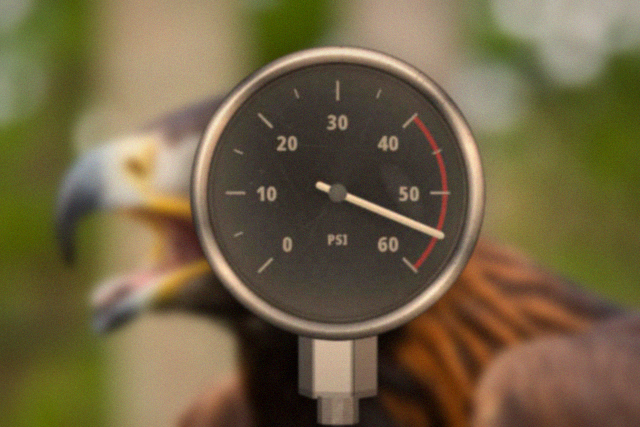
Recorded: 55 psi
